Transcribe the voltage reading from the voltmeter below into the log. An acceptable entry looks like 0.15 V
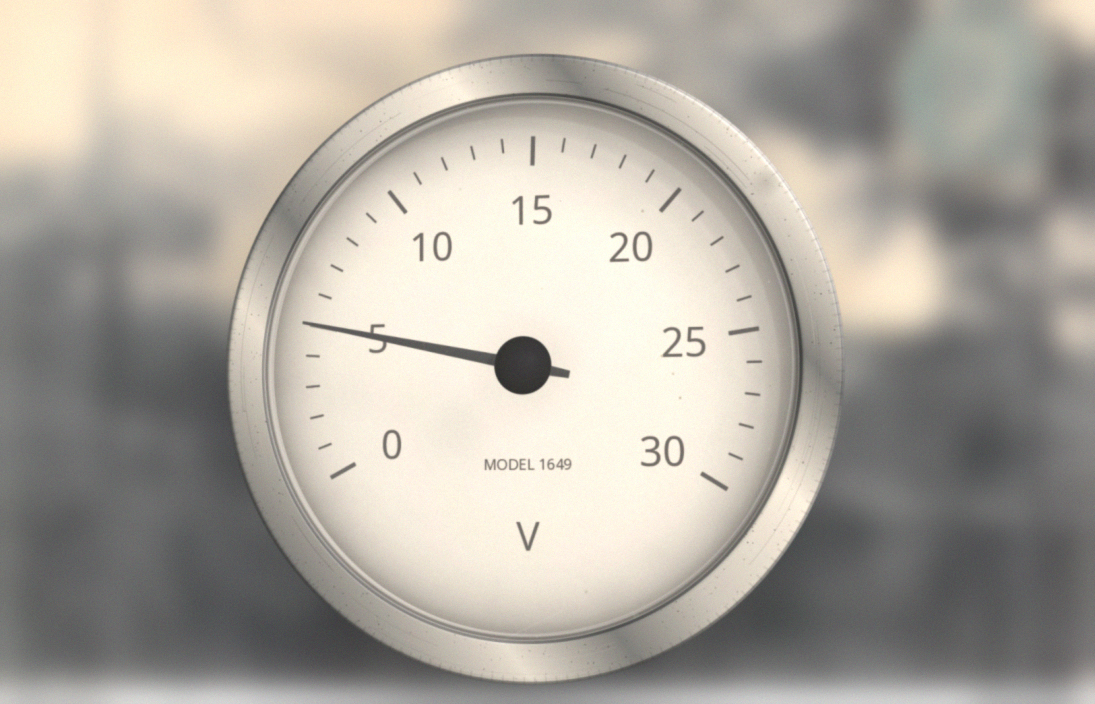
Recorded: 5 V
